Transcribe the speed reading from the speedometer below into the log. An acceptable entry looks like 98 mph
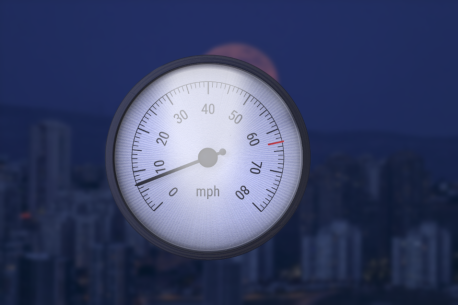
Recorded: 7 mph
